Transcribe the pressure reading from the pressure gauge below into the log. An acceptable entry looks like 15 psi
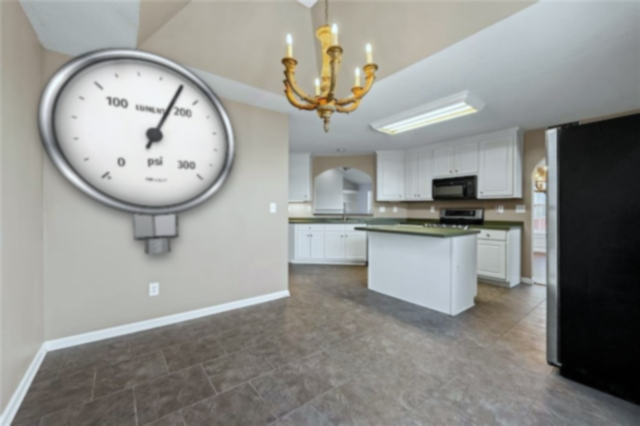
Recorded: 180 psi
